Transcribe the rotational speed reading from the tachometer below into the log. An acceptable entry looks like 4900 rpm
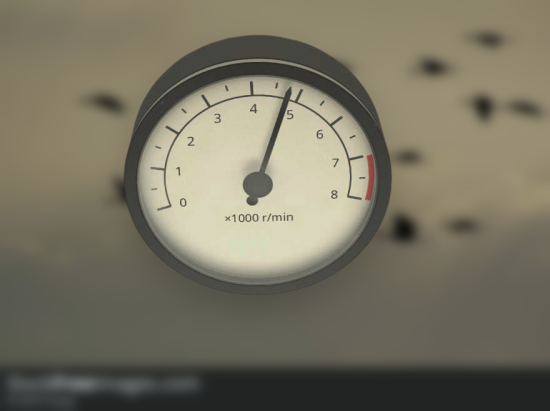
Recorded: 4750 rpm
